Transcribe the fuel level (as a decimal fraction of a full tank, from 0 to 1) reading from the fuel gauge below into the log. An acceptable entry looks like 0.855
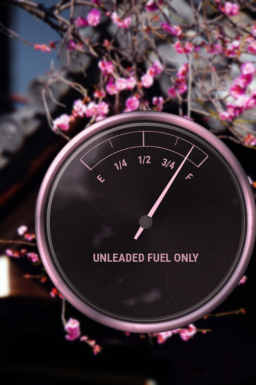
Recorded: 0.875
